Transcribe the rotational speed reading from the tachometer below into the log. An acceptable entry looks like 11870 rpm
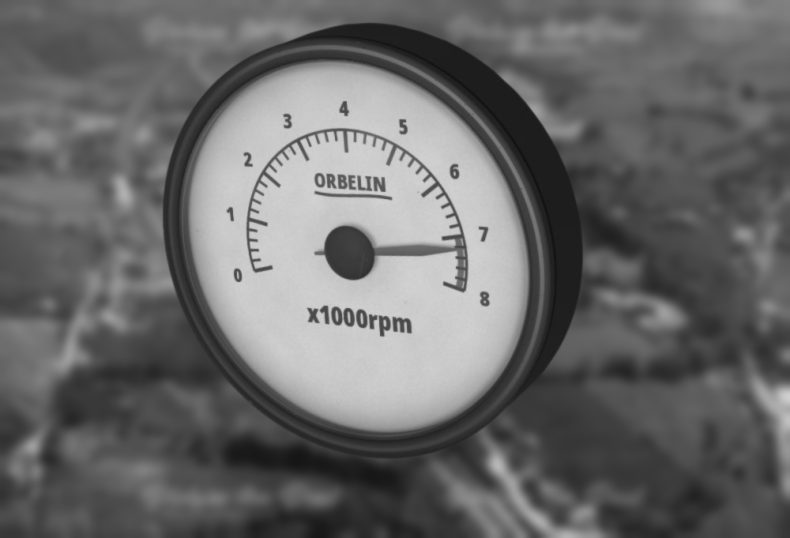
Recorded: 7200 rpm
